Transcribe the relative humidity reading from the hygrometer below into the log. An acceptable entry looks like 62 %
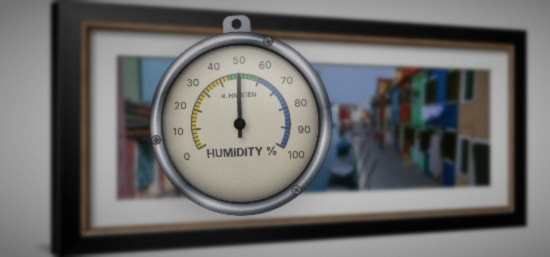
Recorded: 50 %
